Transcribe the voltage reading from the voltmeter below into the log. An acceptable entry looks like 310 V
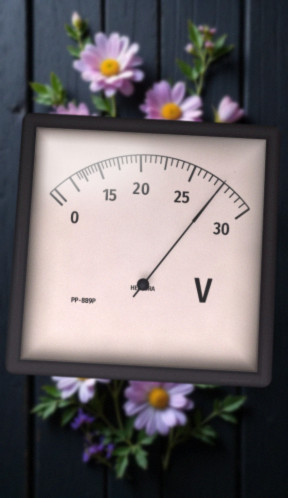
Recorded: 27.5 V
